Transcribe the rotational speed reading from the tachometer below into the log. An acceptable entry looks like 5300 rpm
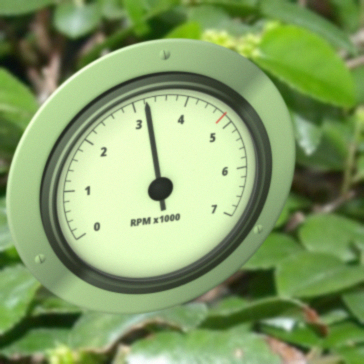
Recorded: 3200 rpm
